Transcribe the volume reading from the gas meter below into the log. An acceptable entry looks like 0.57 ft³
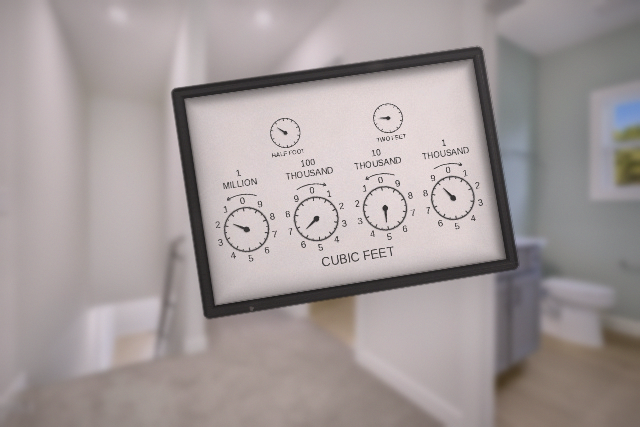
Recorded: 164900 ft³
